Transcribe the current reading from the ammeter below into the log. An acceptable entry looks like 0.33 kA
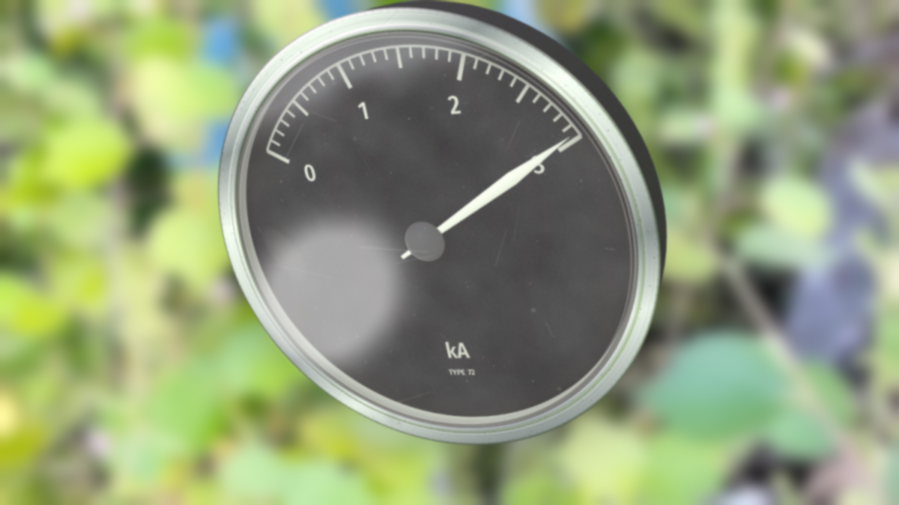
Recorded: 2.95 kA
